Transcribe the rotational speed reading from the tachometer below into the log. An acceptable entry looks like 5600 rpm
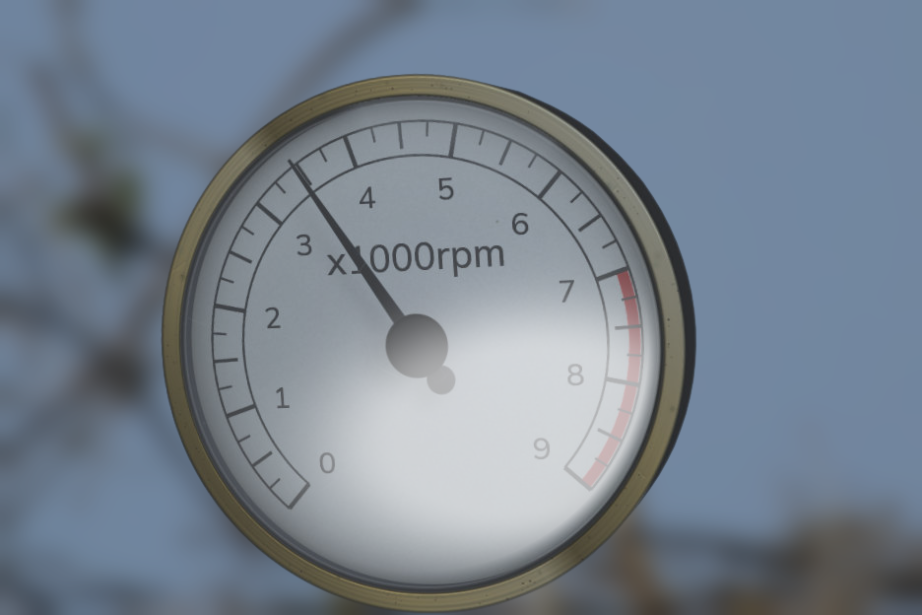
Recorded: 3500 rpm
